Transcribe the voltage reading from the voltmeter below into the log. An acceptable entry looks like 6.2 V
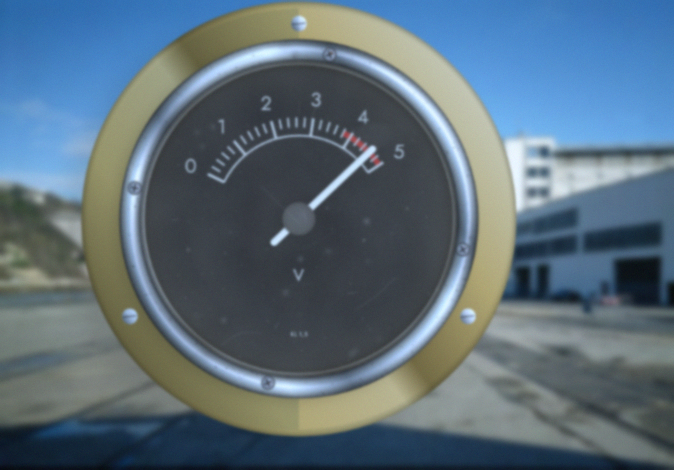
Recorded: 4.6 V
